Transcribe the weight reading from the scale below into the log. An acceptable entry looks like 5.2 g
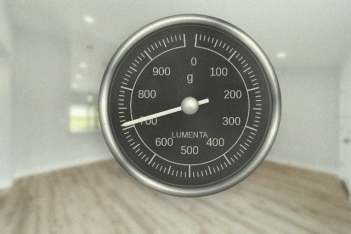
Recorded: 710 g
